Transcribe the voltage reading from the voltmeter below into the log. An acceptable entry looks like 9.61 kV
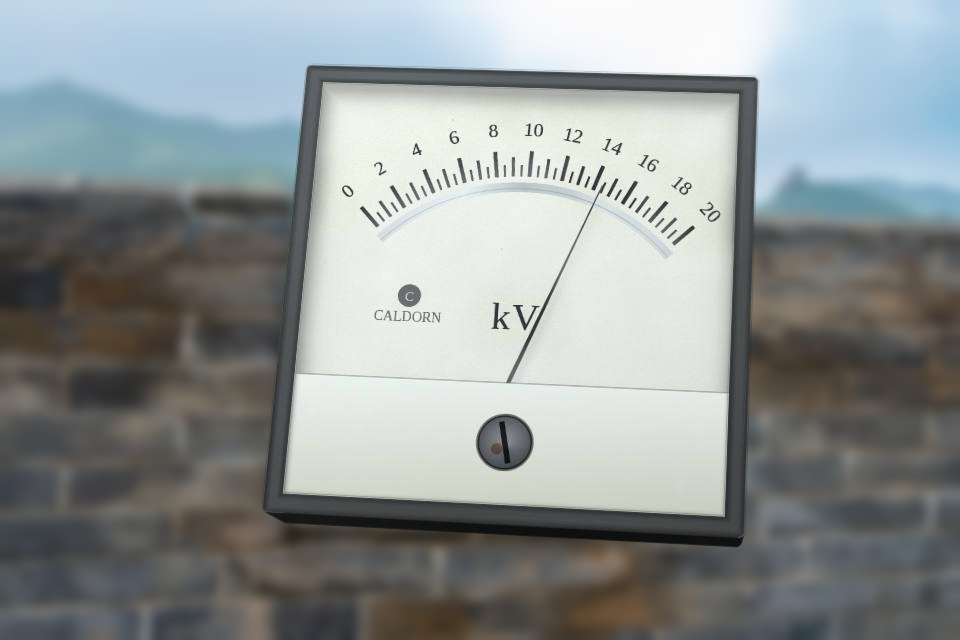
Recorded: 14.5 kV
